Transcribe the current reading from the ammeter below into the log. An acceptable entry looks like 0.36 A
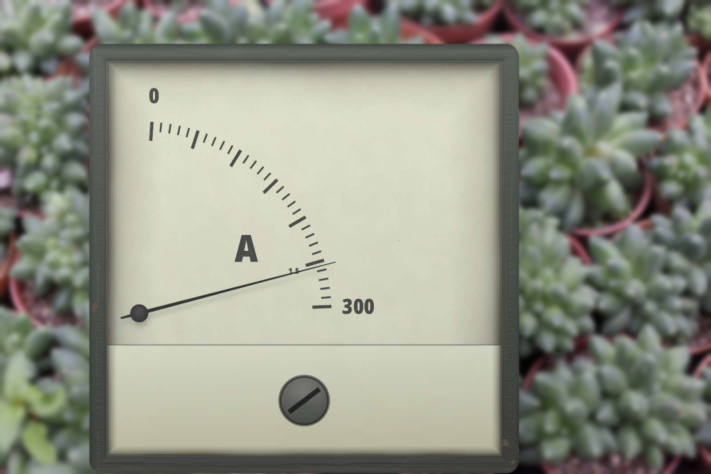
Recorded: 255 A
